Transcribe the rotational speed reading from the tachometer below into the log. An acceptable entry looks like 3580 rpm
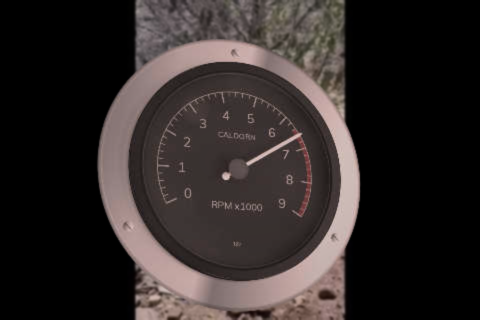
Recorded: 6600 rpm
